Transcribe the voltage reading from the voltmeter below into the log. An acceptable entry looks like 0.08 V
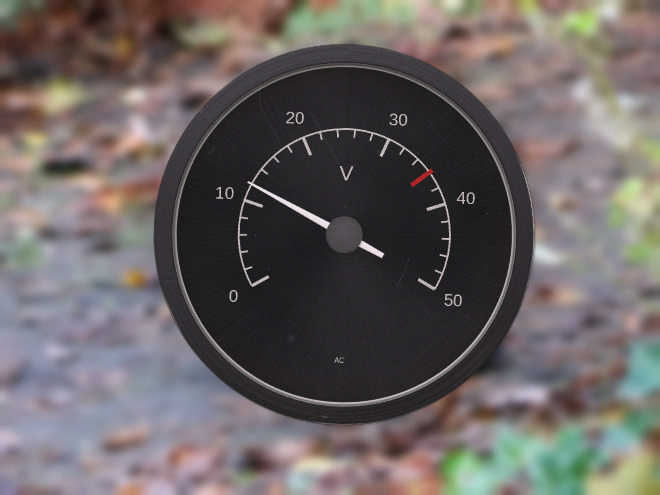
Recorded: 12 V
